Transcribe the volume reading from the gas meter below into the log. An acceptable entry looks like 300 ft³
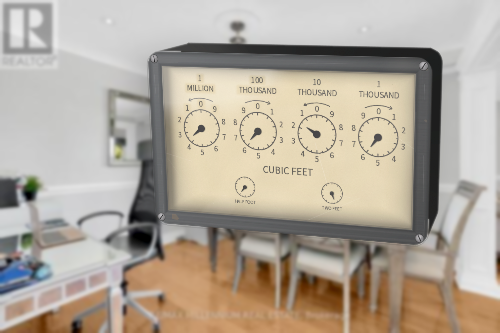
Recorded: 361600 ft³
